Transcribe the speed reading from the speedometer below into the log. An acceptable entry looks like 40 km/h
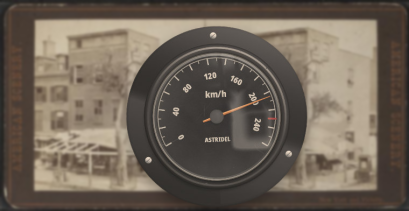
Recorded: 205 km/h
